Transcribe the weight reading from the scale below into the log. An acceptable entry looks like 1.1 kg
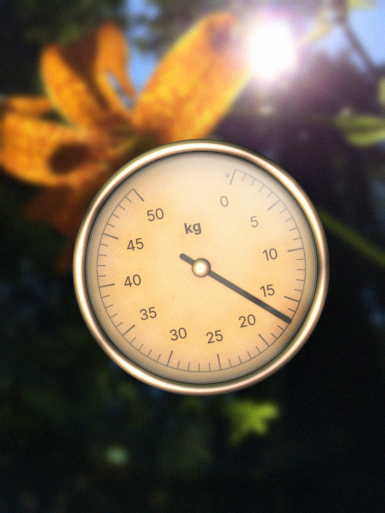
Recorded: 17 kg
